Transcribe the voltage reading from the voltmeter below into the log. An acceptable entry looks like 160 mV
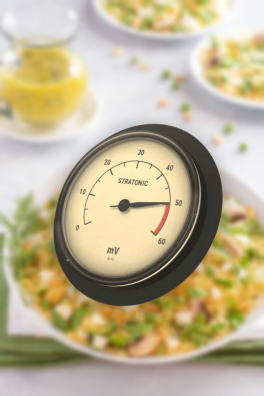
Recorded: 50 mV
